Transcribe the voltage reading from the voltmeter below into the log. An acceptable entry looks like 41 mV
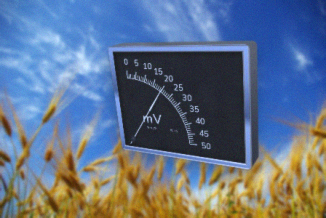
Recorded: 20 mV
